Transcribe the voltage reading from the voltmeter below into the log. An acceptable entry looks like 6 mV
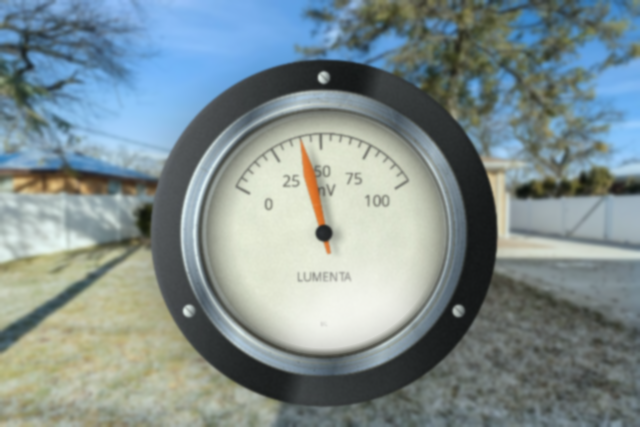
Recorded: 40 mV
